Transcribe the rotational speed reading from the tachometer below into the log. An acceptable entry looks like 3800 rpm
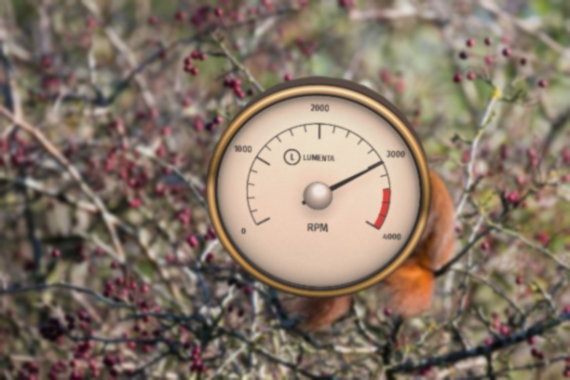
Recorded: 3000 rpm
